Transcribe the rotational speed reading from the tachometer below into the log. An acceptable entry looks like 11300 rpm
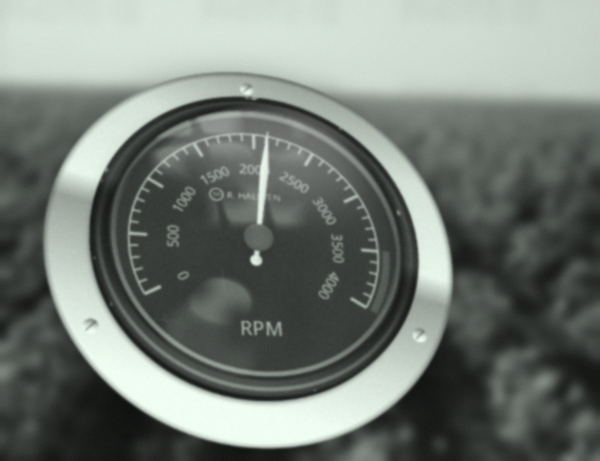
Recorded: 2100 rpm
